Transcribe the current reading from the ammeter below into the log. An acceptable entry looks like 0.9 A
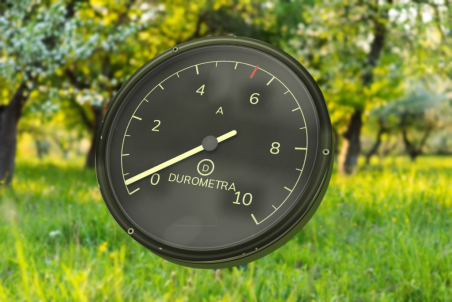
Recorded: 0.25 A
